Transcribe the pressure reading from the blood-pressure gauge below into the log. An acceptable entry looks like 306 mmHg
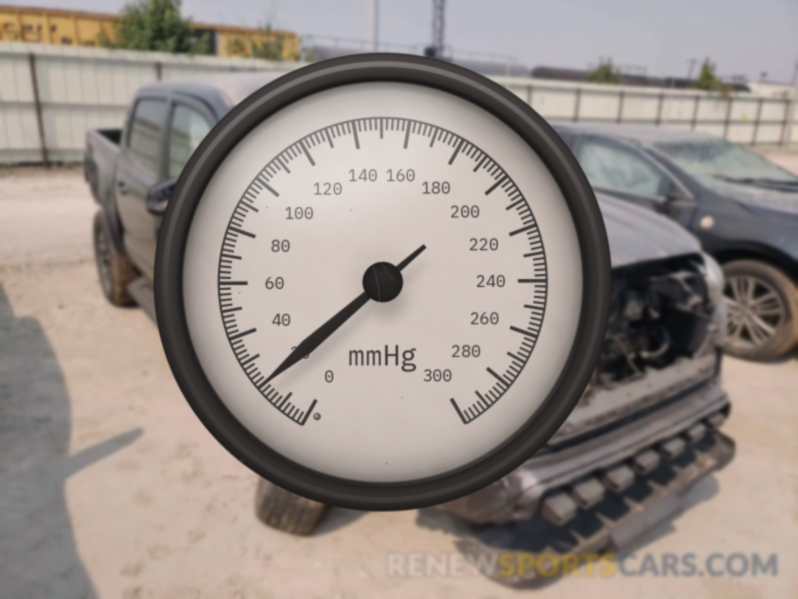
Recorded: 20 mmHg
